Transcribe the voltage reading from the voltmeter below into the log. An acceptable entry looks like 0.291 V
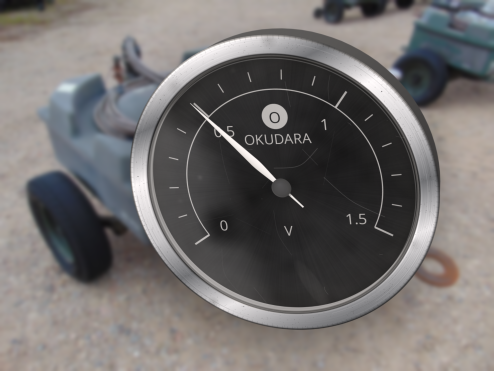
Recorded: 0.5 V
